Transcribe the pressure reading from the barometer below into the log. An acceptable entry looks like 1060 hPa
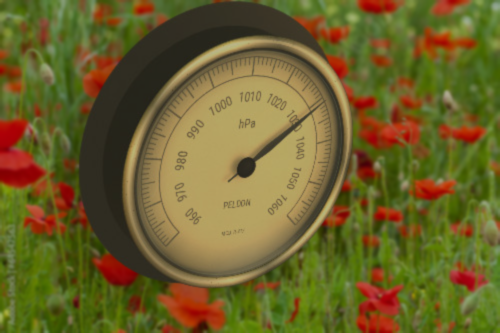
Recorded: 1030 hPa
